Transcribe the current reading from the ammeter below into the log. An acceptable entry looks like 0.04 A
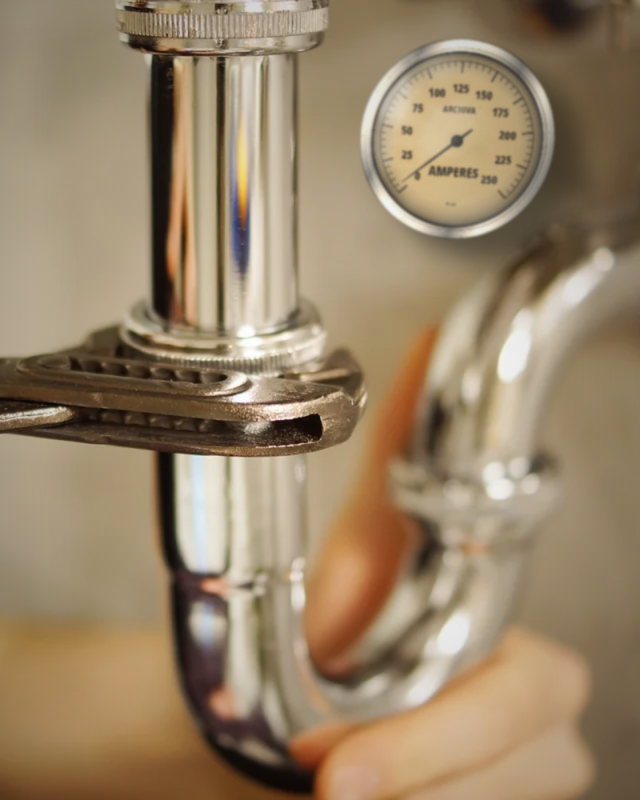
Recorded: 5 A
